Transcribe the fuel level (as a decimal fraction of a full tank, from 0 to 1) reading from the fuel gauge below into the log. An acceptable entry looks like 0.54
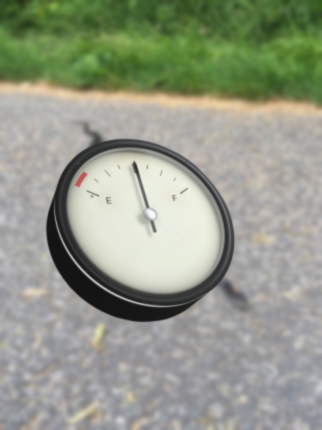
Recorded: 0.5
